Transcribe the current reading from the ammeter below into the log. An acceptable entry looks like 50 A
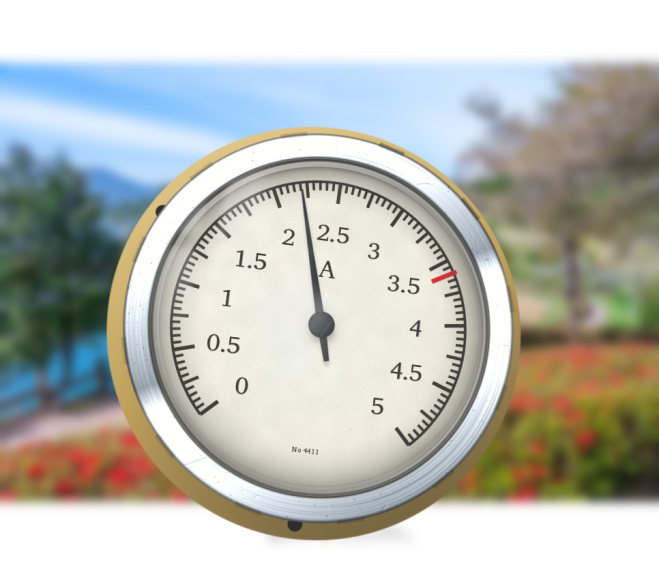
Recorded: 2.2 A
